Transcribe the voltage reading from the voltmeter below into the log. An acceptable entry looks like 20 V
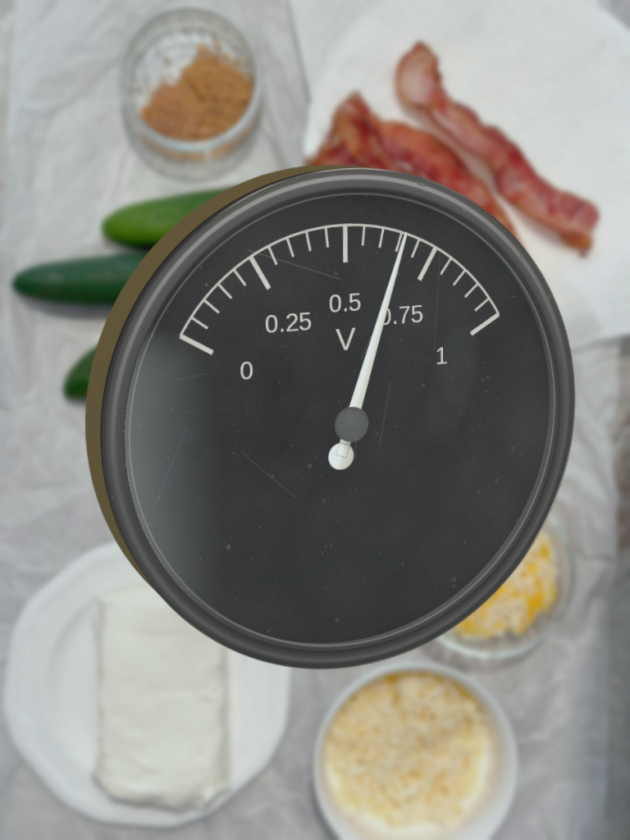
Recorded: 0.65 V
